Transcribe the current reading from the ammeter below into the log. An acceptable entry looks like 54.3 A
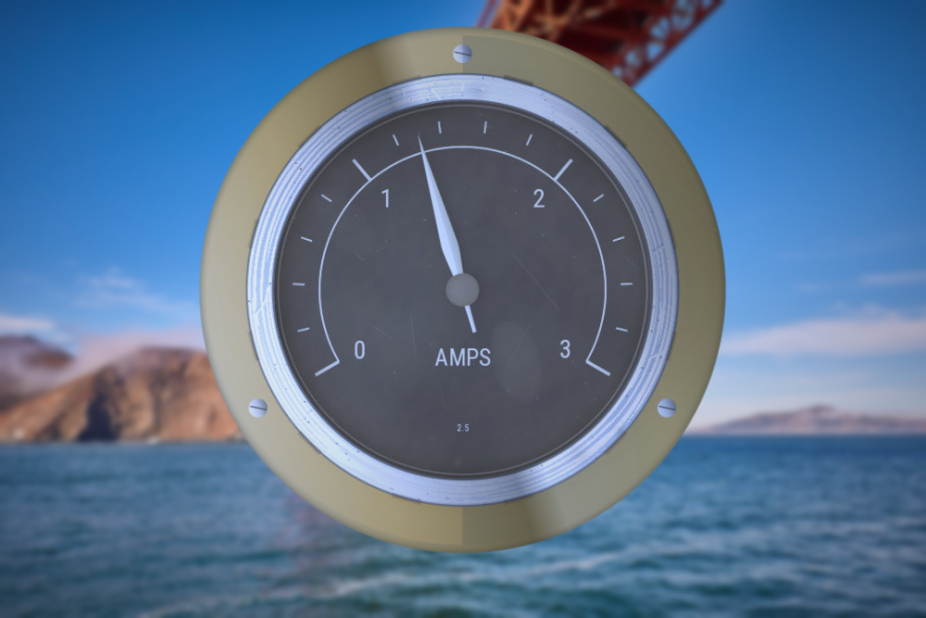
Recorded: 1.3 A
